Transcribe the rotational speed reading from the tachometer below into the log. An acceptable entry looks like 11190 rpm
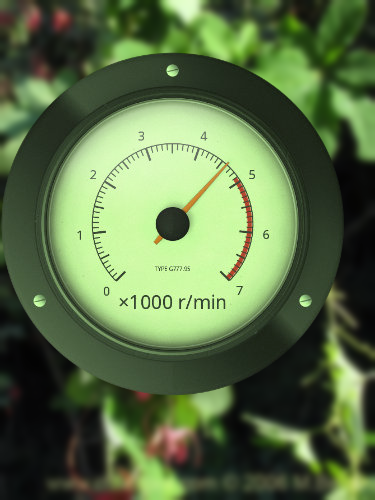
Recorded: 4600 rpm
